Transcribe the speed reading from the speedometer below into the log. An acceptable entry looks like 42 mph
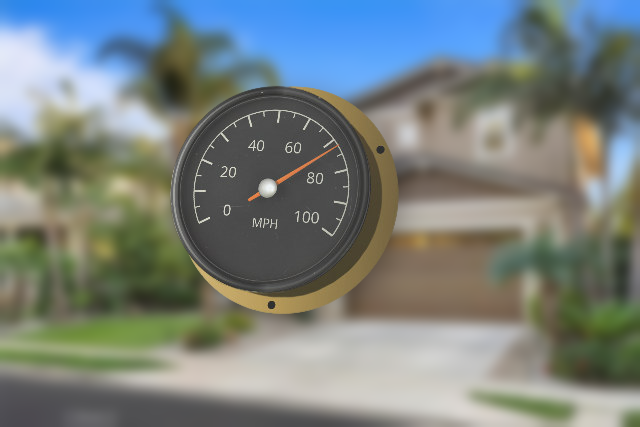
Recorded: 72.5 mph
